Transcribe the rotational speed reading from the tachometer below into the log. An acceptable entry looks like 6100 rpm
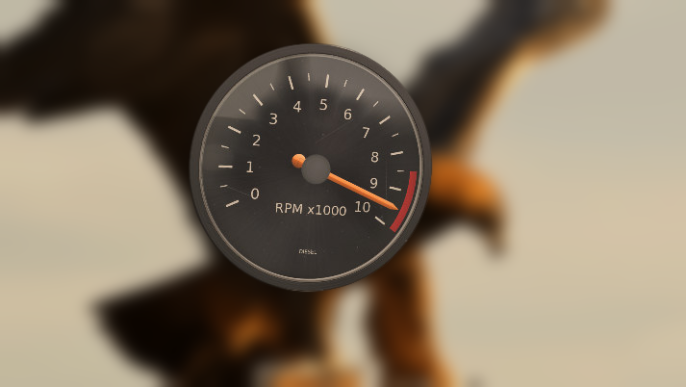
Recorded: 9500 rpm
